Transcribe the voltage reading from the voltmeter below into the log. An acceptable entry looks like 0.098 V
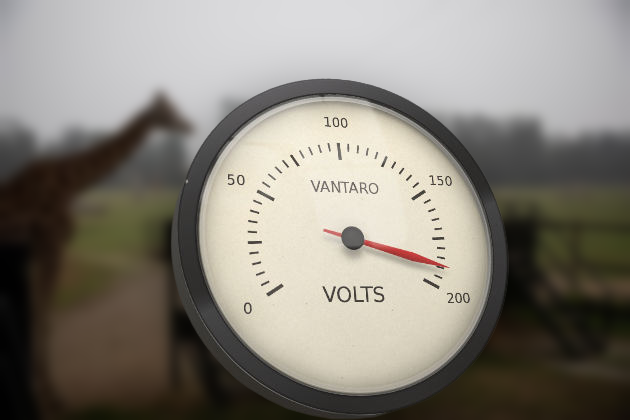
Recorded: 190 V
